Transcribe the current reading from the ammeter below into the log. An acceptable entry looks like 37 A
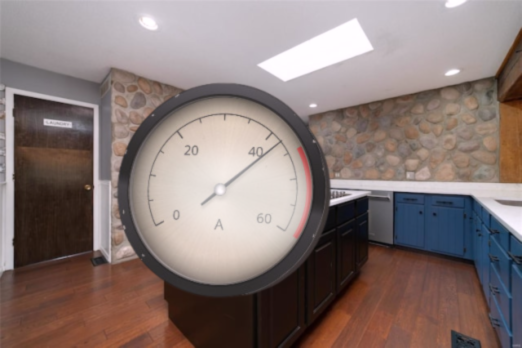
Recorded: 42.5 A
